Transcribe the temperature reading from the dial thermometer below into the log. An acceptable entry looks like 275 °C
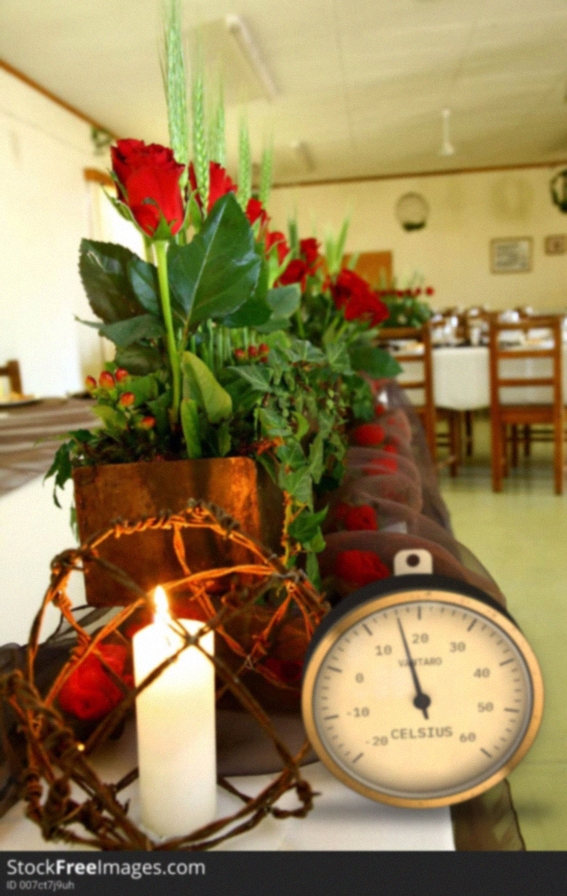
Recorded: 16 °C
